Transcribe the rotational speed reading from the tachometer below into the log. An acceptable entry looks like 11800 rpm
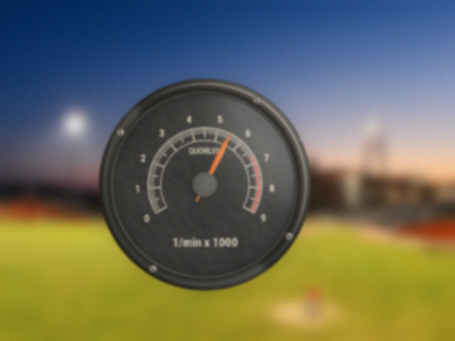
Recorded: 5500 rpm
